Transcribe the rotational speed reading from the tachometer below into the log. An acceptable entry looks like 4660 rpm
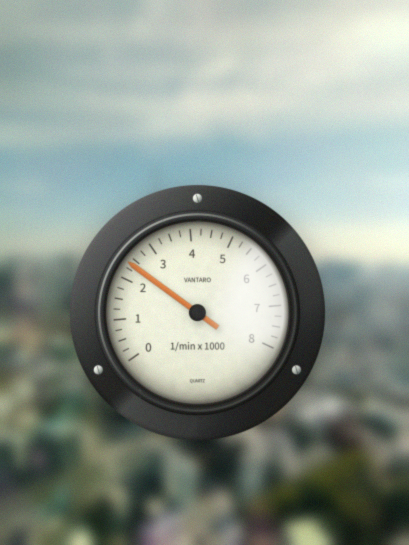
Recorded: 2375 rpm
